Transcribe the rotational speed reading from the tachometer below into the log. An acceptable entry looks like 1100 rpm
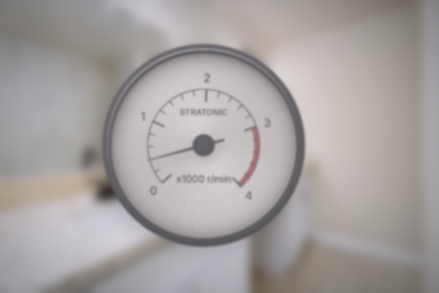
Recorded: 400 rpm
